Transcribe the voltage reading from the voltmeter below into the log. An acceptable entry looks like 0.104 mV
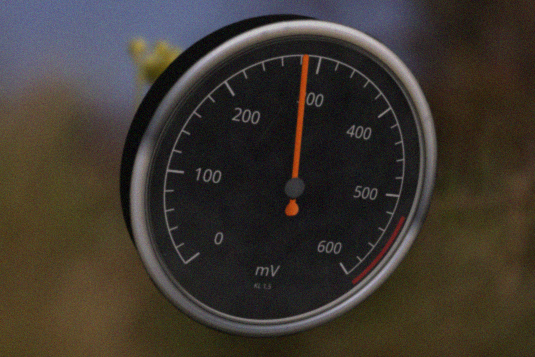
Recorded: 280 mV
